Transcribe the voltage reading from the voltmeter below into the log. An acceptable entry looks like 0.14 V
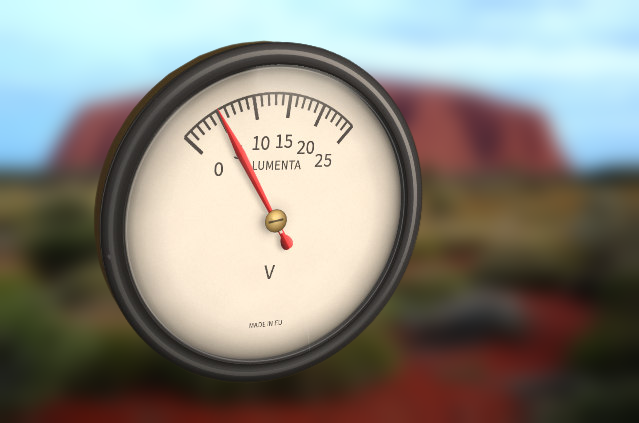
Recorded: 5 V
